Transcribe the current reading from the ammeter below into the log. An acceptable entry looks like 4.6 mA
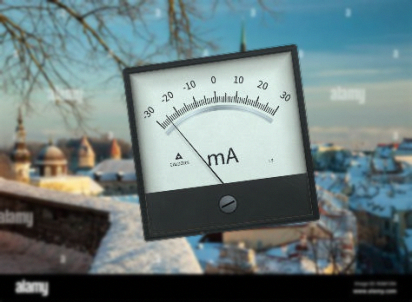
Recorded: -25 mA
